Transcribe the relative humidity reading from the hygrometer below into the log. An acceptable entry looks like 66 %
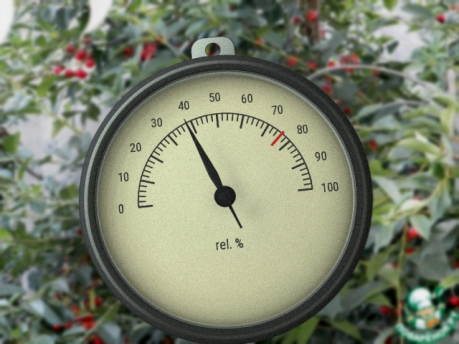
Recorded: 38 %
